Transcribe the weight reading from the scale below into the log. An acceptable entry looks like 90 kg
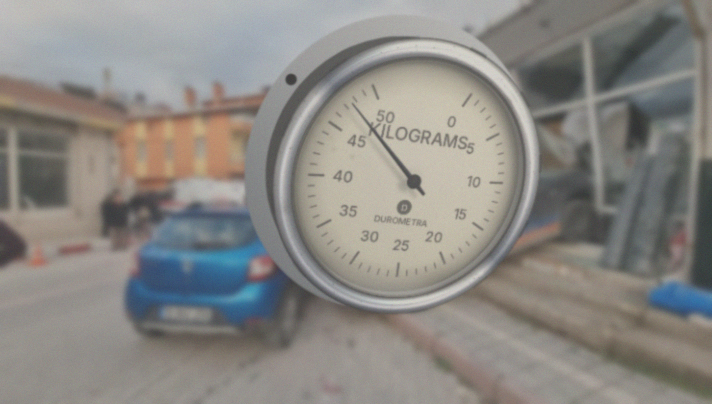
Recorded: 47.5 kg
